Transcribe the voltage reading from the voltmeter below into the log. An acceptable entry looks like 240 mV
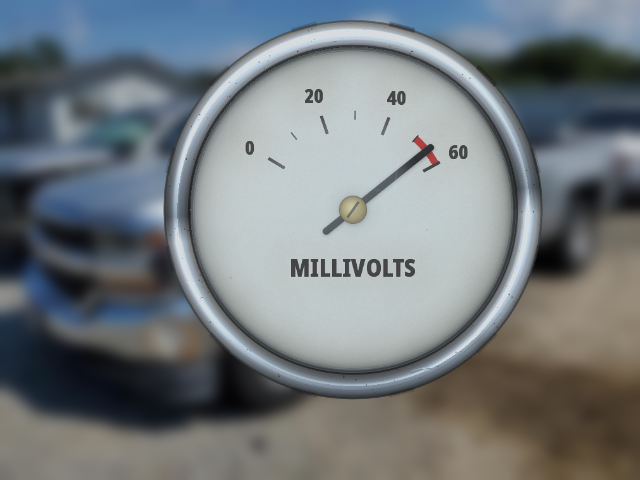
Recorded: 55 mV
